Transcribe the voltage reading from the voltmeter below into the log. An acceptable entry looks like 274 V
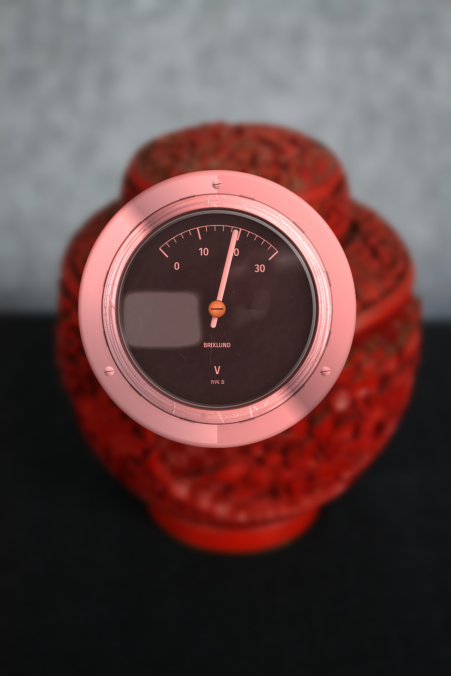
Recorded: 19 V
